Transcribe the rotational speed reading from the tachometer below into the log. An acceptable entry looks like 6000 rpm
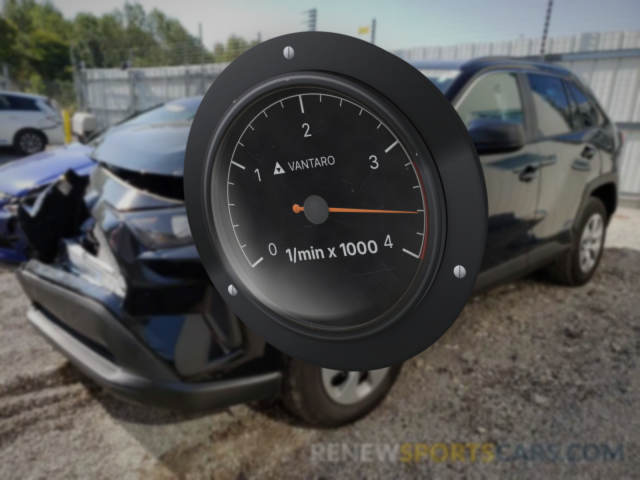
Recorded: 3600 rpm
